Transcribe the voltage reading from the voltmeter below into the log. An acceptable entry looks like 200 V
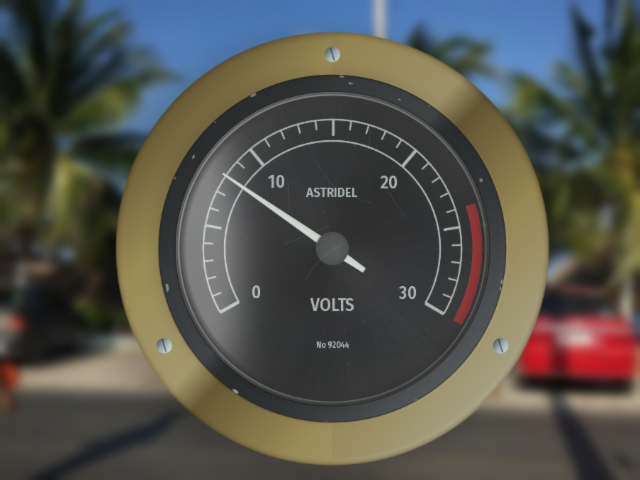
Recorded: 8 V
